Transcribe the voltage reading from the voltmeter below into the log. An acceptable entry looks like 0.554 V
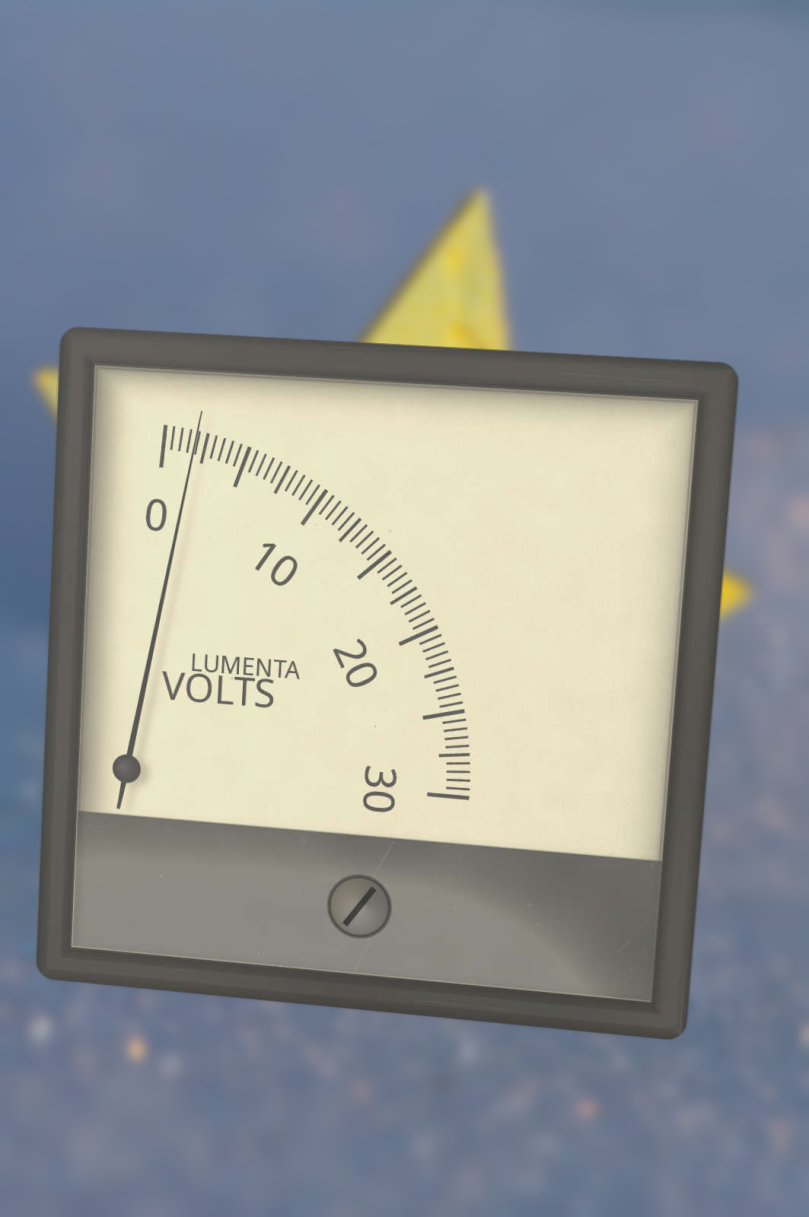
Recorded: 2 V
